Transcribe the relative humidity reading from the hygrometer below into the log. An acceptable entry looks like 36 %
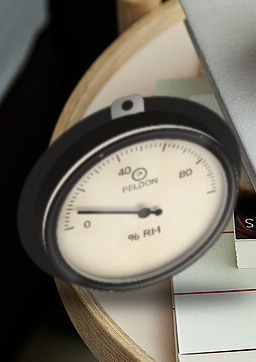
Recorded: 10 %
